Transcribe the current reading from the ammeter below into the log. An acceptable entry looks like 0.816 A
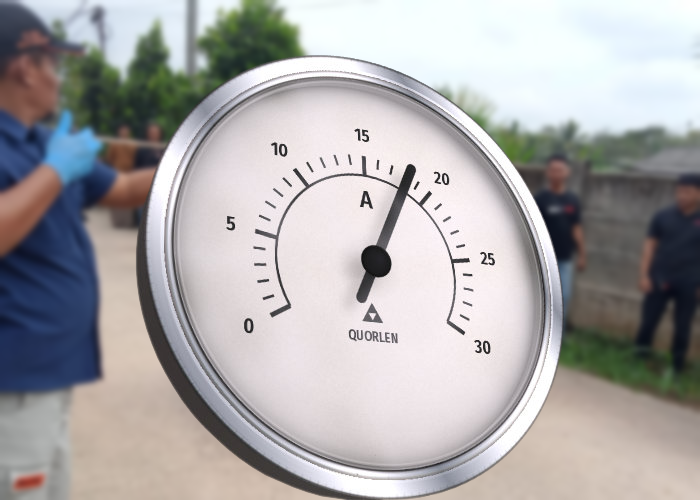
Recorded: 18 A
